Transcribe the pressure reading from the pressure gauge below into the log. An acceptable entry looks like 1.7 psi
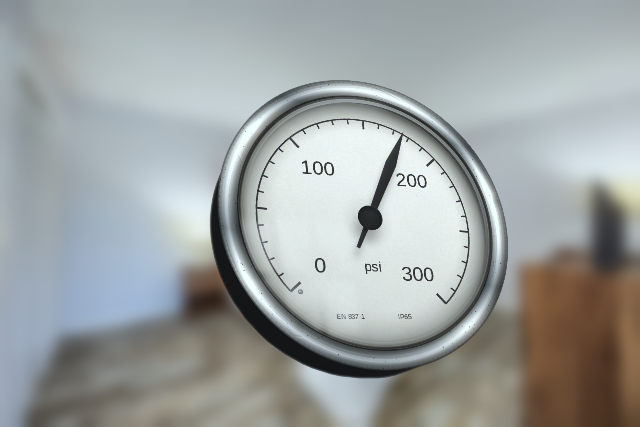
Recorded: 175 psi
